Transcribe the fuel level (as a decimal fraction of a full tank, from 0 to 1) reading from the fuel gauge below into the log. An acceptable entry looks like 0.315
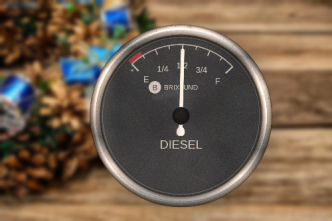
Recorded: 0.5
